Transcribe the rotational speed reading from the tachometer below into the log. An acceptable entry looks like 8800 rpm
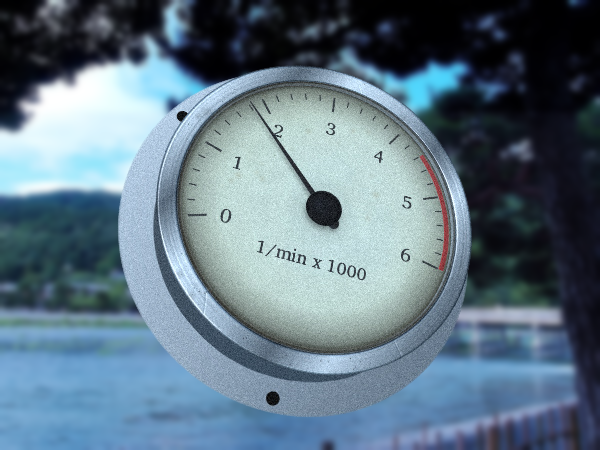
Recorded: 1800 rpm
